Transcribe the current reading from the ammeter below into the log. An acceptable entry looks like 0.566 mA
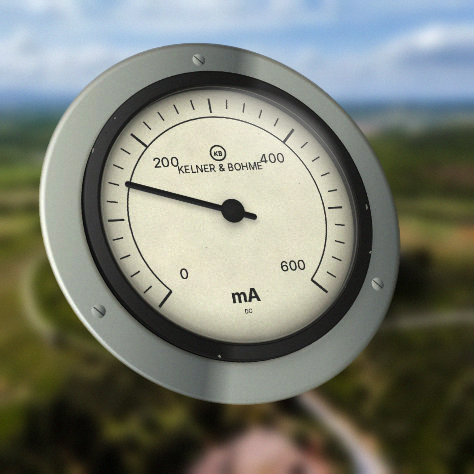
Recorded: 140 mA
